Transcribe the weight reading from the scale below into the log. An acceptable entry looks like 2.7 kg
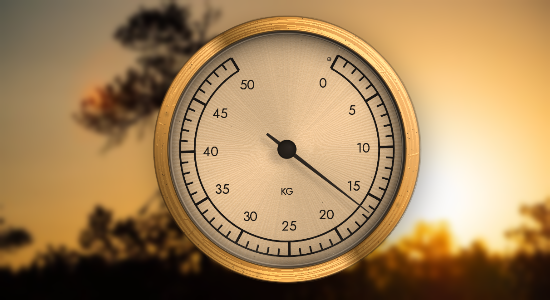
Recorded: 16.5 kg
